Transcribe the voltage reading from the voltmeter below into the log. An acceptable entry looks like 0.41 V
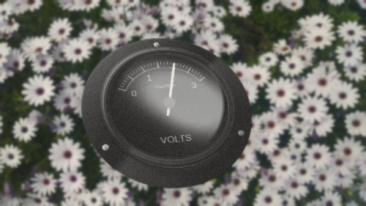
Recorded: 2 V
